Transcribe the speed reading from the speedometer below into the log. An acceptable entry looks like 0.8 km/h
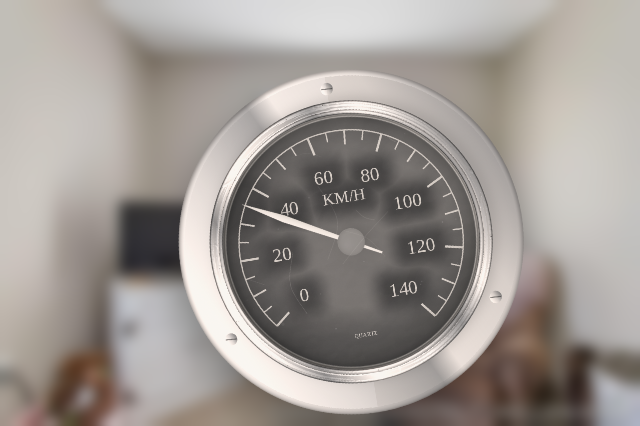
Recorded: 35 km/h
